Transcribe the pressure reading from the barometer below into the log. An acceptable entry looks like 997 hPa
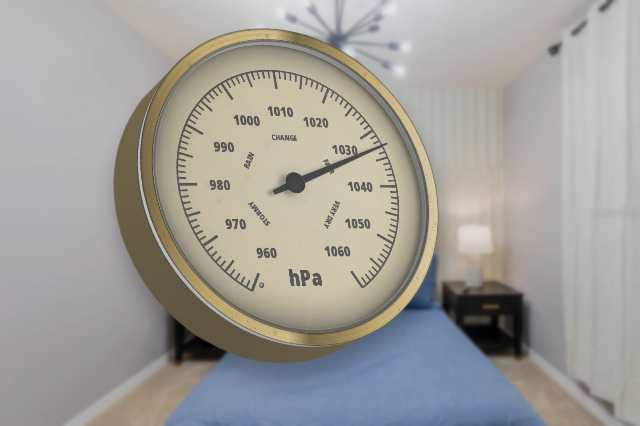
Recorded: 1033 hPa
